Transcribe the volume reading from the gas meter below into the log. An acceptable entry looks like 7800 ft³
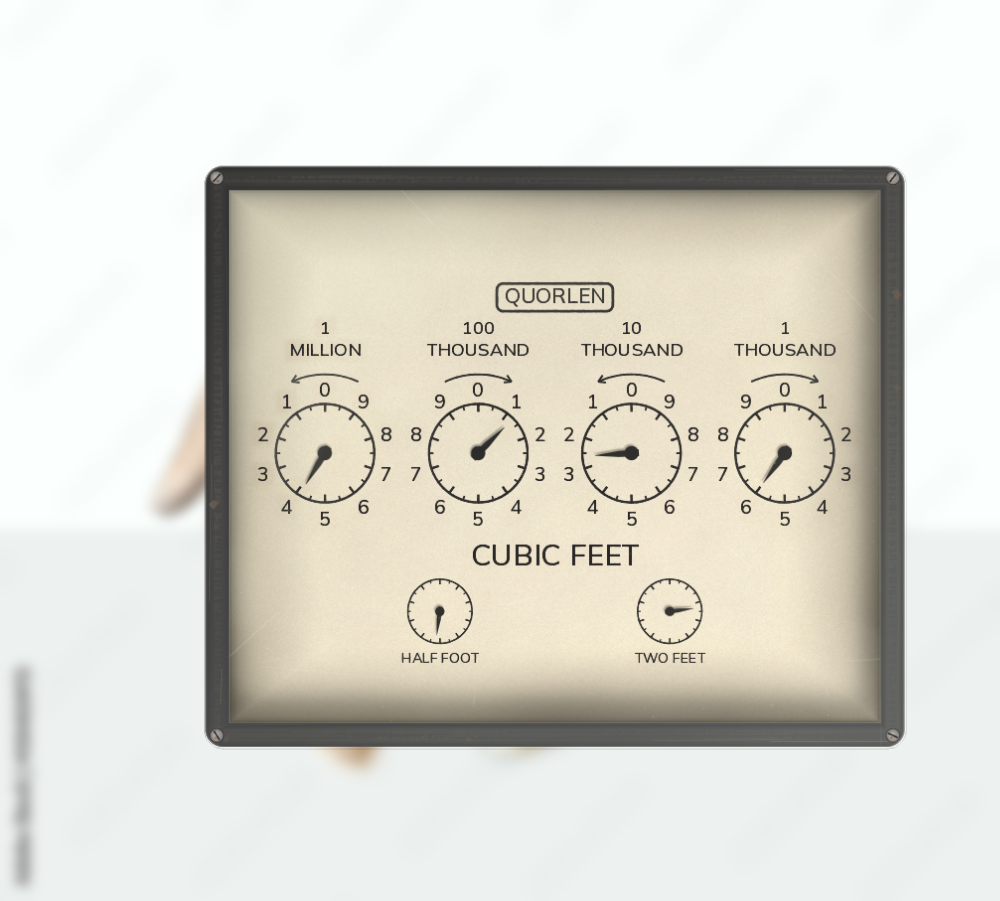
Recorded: 412600 ft³
